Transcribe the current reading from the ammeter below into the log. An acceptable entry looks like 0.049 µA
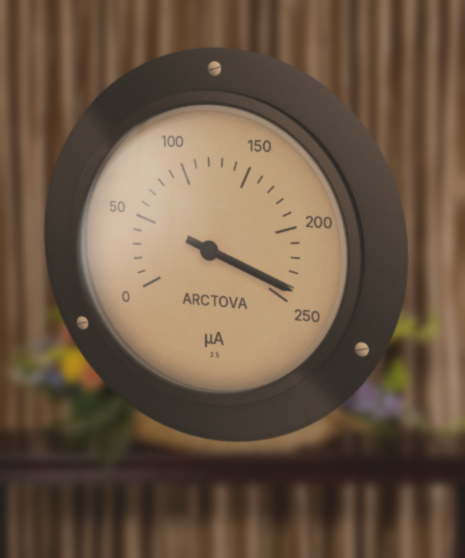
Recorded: 240 µA
